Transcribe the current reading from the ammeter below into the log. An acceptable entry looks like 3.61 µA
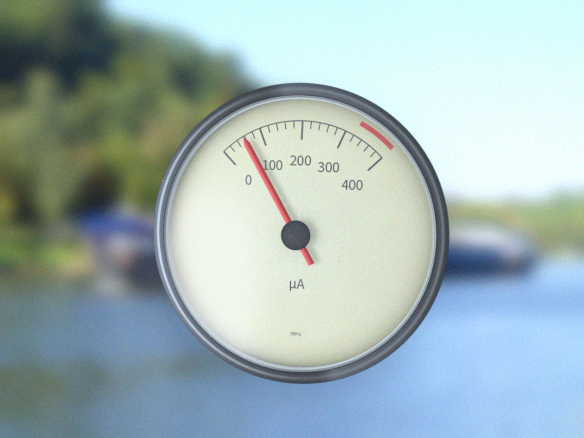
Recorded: 60 µA
